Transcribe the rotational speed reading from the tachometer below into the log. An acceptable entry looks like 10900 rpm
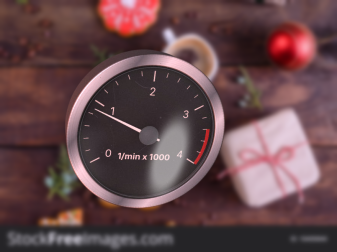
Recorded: 900 rpm
